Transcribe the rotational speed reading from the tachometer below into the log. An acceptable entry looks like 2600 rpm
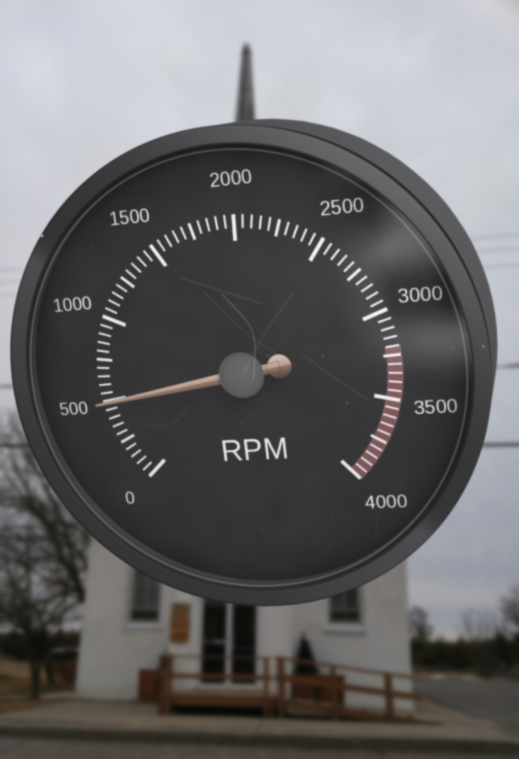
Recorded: 500 rpm
